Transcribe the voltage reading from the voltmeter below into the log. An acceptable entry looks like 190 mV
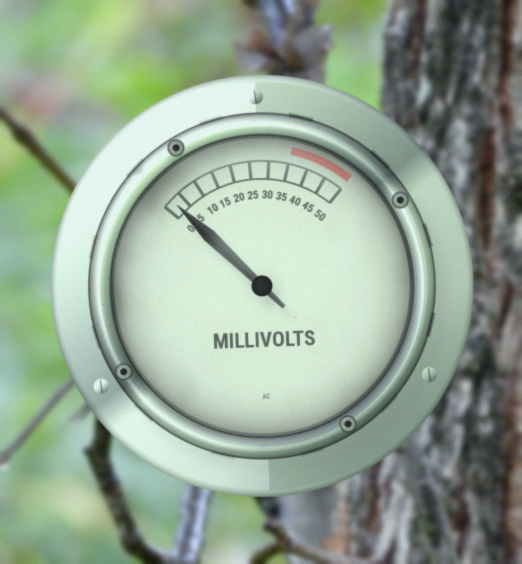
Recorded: 2.5 mV
